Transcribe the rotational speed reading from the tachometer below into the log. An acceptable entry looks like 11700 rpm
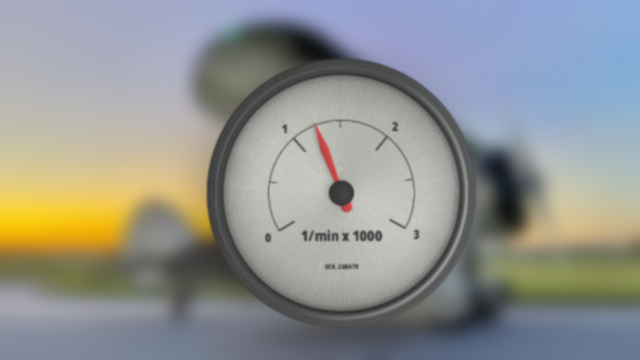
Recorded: 1250 rpm
